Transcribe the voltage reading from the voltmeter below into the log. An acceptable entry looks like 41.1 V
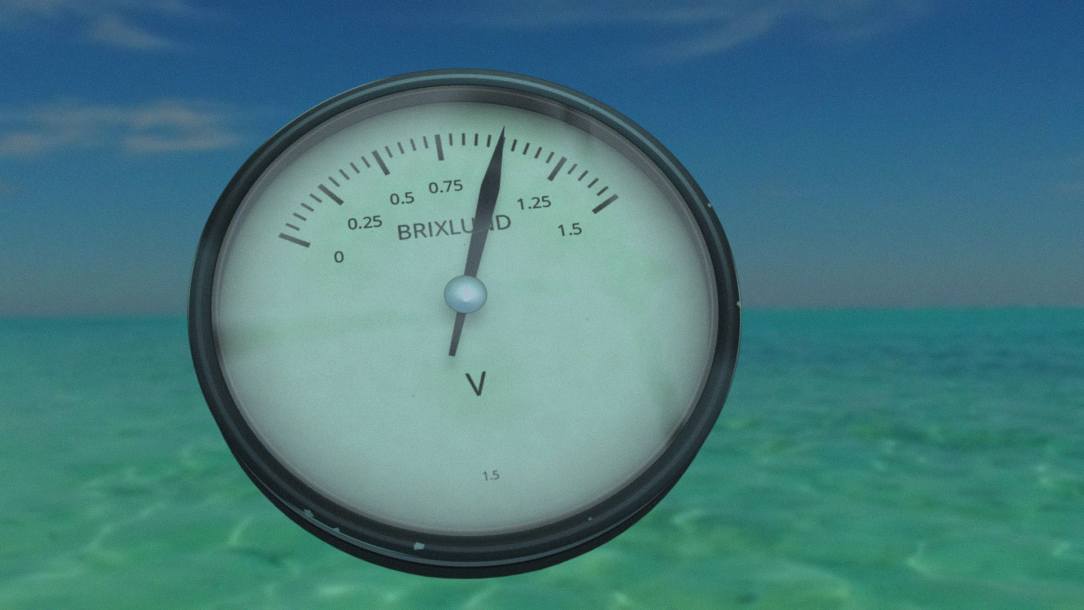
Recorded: 1 V
